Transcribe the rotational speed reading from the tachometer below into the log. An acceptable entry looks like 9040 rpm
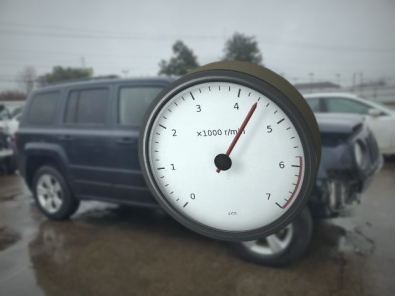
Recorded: 4400 rpm
